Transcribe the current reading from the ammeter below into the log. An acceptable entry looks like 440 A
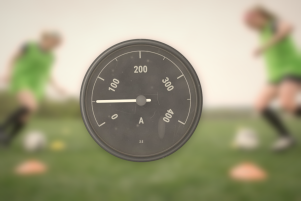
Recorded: 50 A
